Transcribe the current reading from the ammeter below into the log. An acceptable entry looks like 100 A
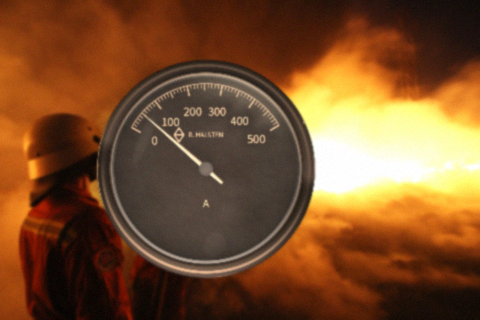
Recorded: 50 A
